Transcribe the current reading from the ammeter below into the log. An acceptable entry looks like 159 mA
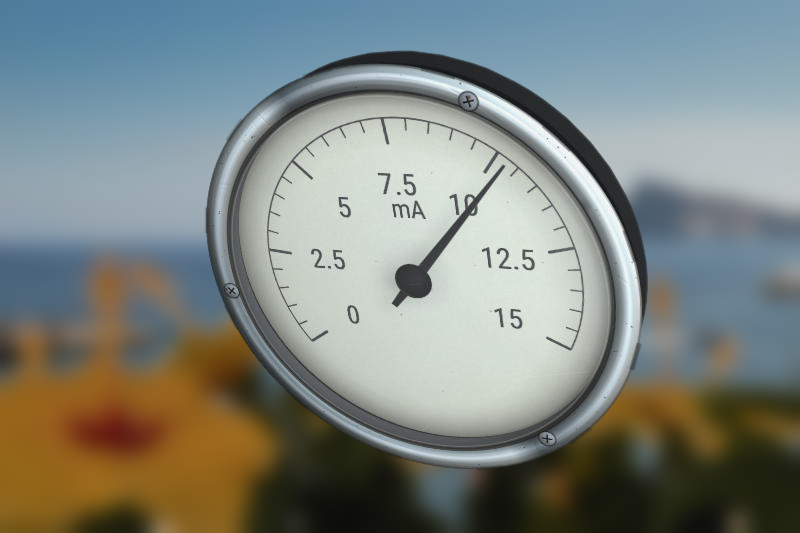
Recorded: 10.25 mA
